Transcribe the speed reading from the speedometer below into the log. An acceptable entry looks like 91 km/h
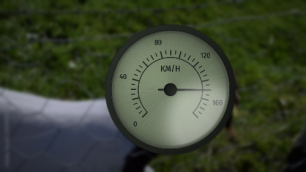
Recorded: 150 km/h
